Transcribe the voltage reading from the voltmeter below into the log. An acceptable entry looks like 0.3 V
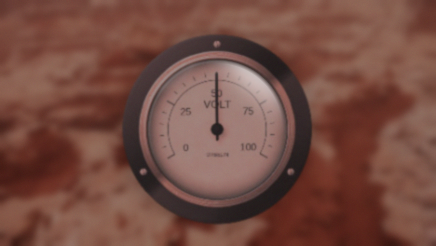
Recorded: 50 V
